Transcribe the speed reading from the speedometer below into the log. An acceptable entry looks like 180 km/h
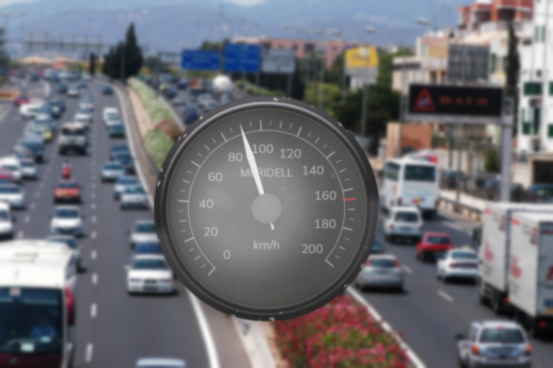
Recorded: 90 km/h
